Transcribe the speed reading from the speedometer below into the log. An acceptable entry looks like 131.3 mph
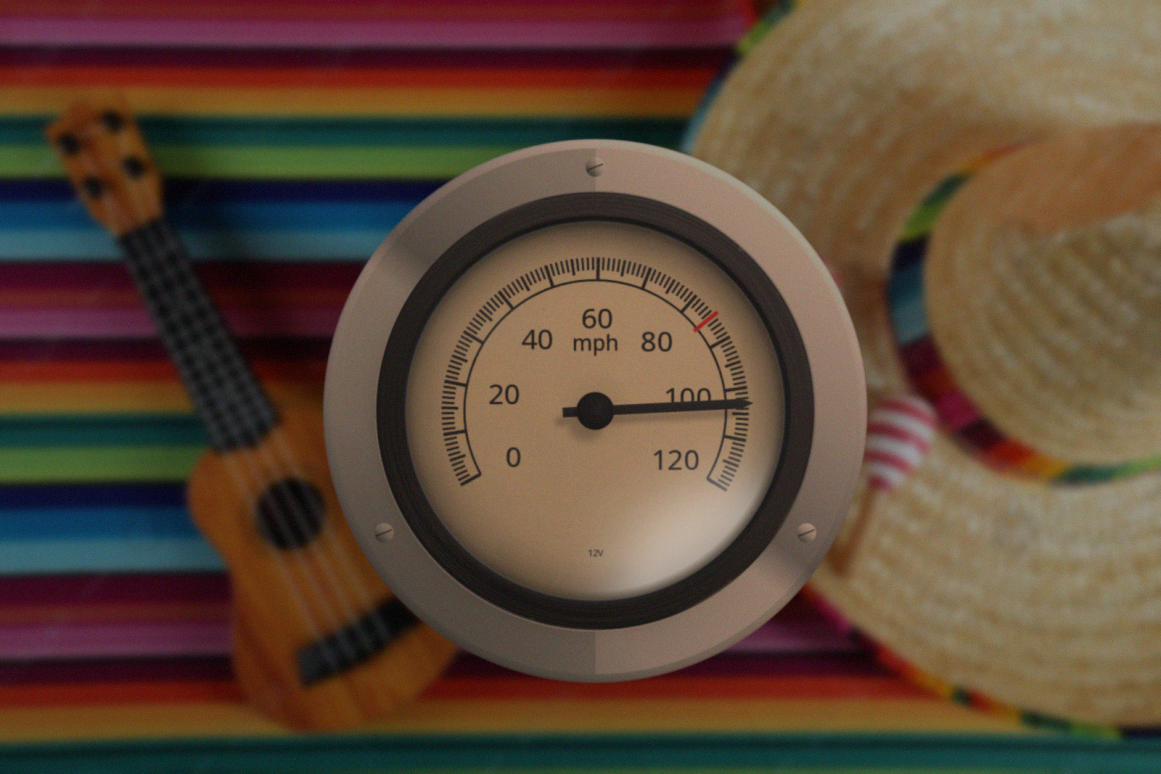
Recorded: 103 mph
